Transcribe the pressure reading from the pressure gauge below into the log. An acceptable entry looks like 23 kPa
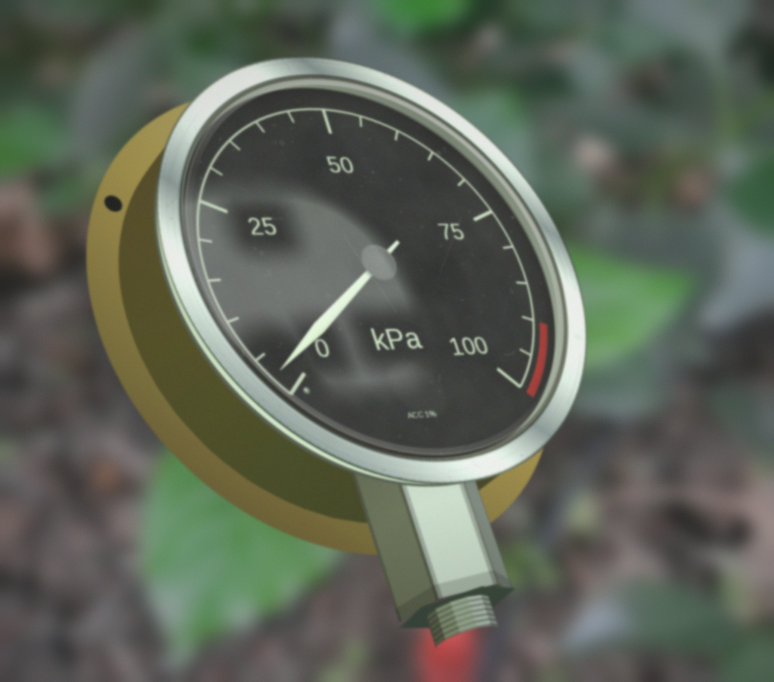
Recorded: 2.5 kPa
